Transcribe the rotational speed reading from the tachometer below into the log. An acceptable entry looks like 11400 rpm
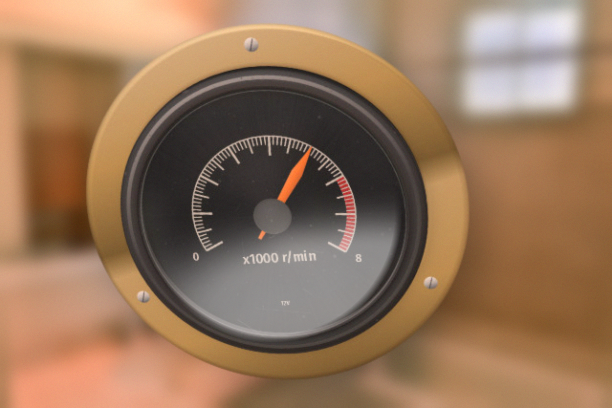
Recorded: 5000 rpm
